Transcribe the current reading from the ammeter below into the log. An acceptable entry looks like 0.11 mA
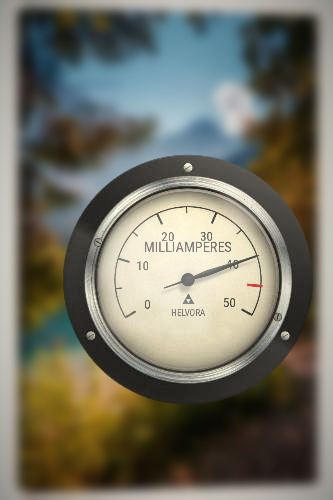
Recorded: 40 mA
